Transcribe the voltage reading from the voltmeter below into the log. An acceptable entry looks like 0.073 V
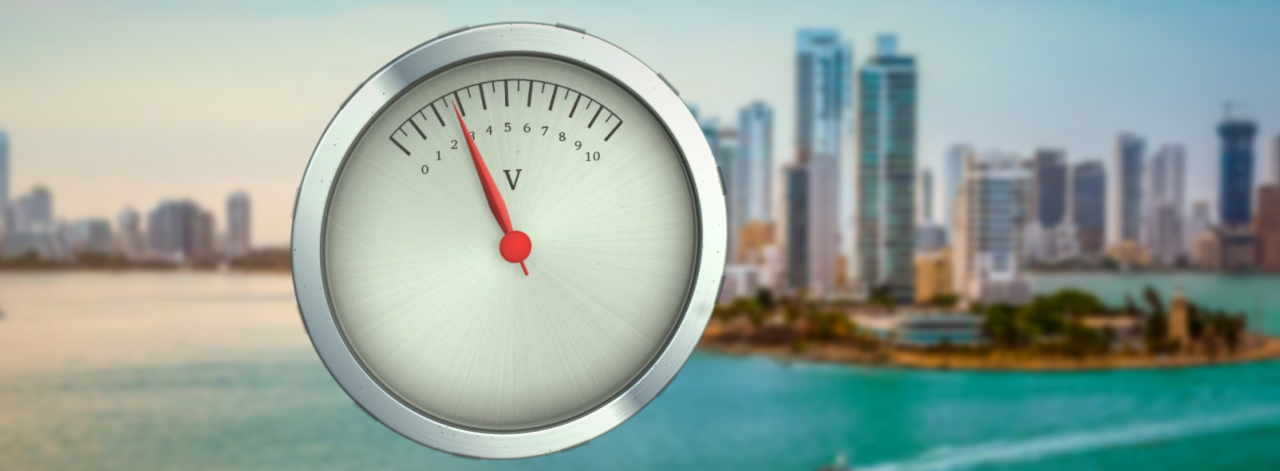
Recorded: 2.75 V
